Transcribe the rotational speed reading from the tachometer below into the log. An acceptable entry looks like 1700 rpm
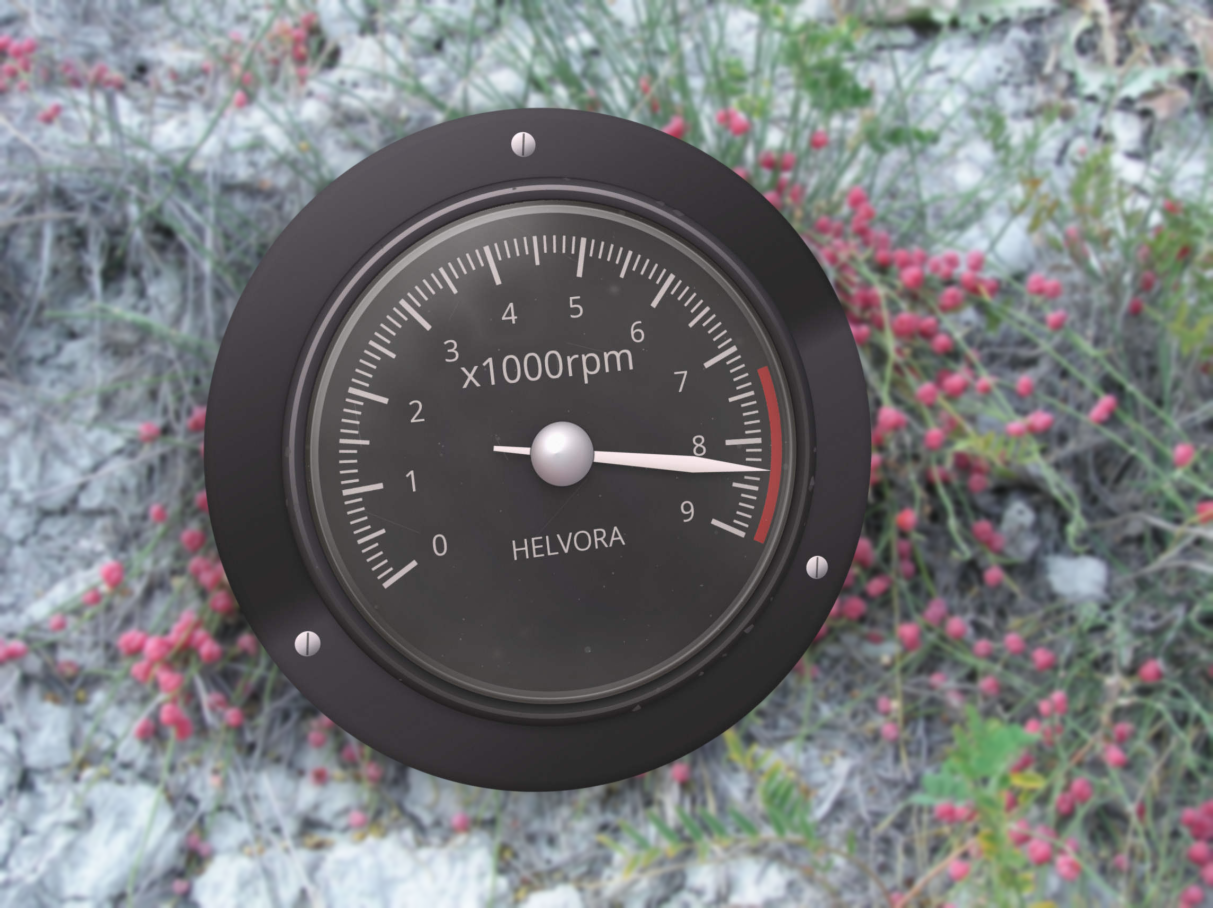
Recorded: 8300 rpm
